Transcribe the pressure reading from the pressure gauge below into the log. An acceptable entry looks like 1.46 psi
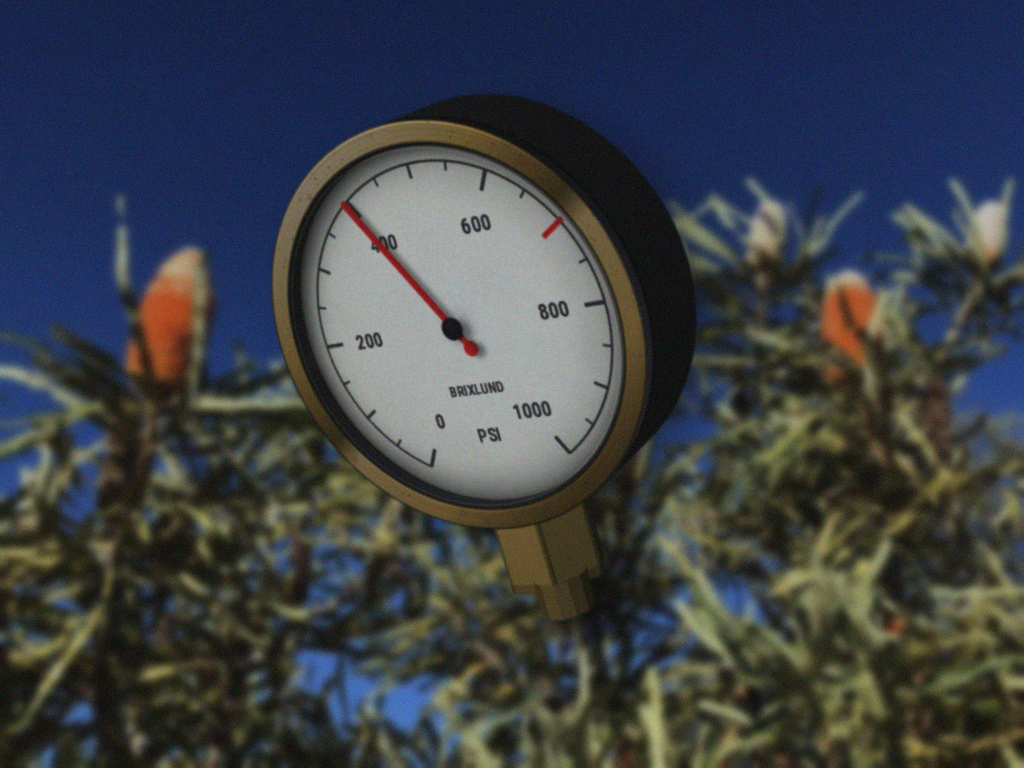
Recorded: 400 psi
